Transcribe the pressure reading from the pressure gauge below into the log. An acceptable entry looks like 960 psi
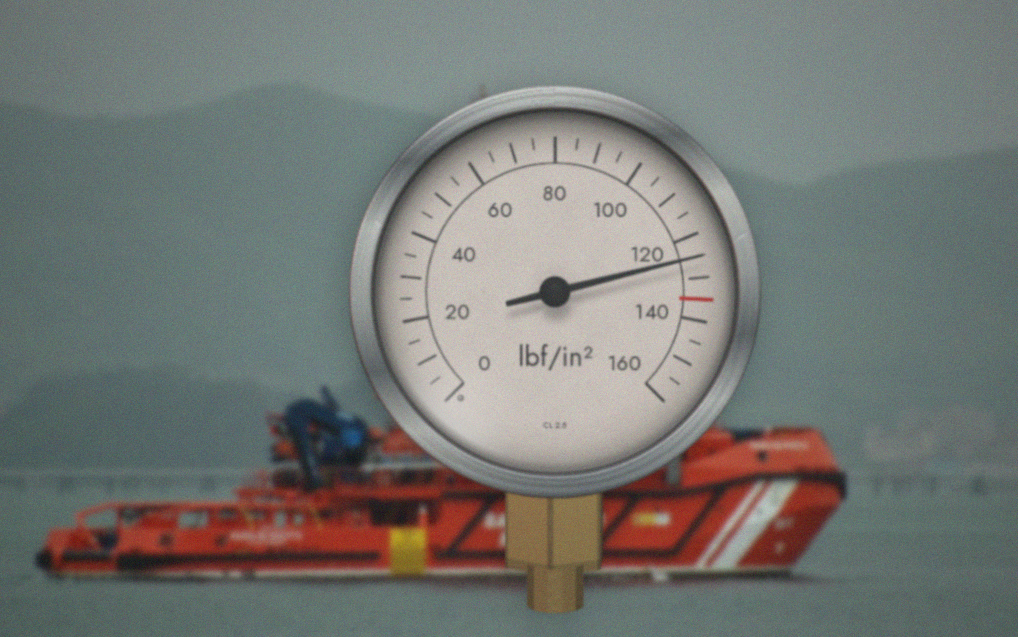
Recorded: 125 psi
